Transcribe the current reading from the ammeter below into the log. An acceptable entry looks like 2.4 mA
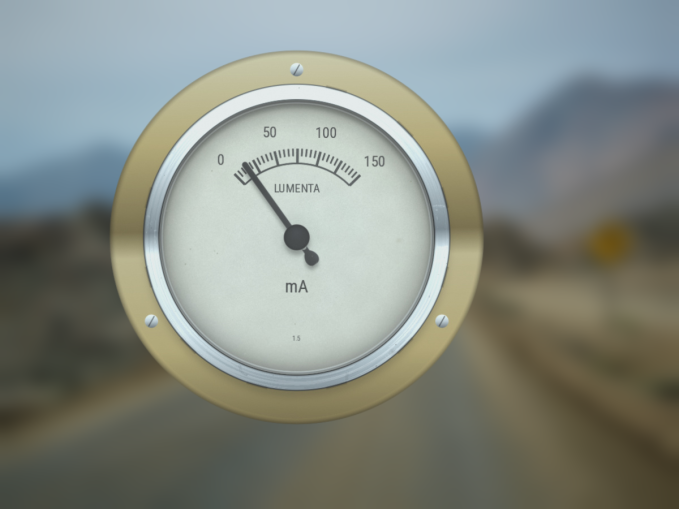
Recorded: 15 mA
